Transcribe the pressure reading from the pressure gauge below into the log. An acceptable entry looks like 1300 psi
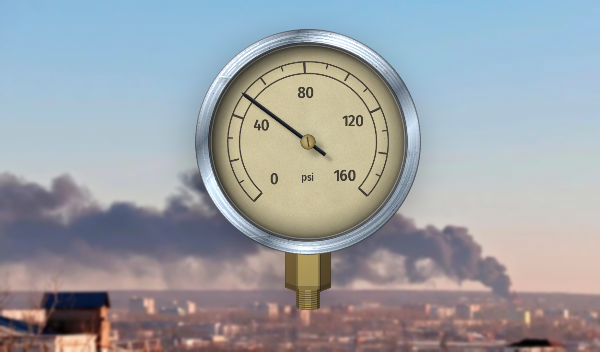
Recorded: 50 psi
